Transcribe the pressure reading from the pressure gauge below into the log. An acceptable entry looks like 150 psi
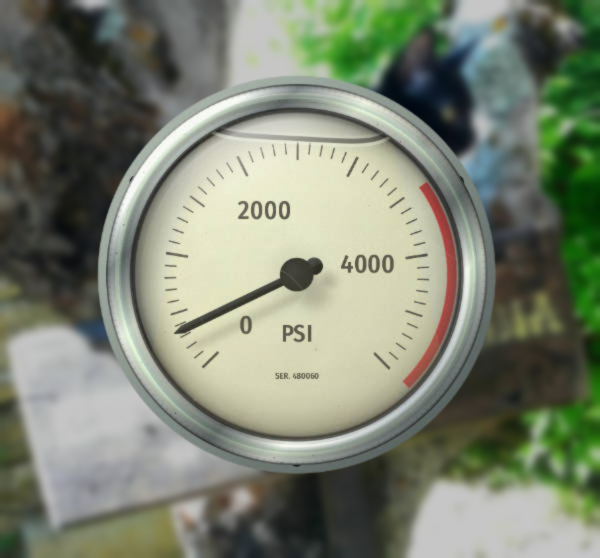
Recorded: 350 psi
